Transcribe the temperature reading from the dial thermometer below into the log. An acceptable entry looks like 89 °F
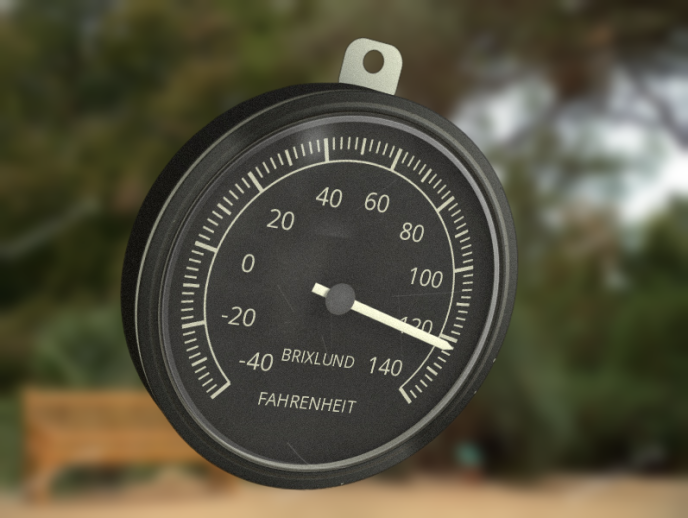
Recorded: 122 °F
